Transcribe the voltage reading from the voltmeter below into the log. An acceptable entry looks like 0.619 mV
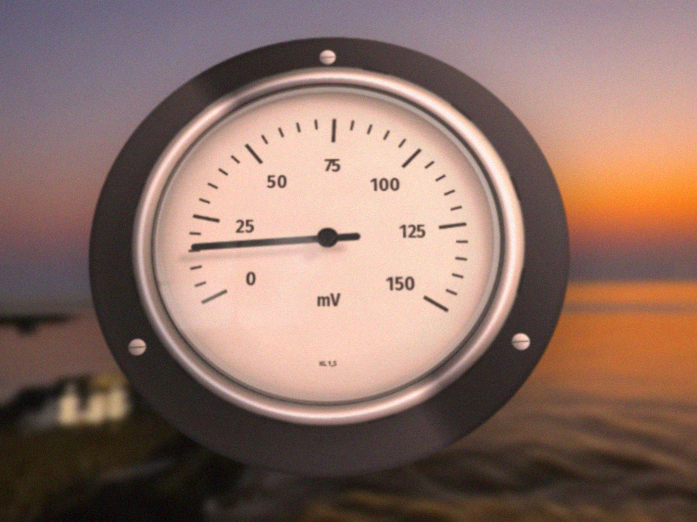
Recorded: 15 mV
